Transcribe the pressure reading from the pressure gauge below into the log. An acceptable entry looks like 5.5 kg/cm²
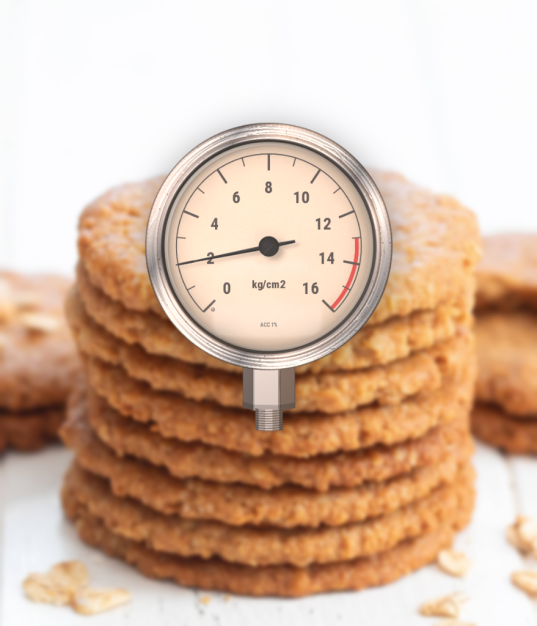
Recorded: 2 kg/cm²
